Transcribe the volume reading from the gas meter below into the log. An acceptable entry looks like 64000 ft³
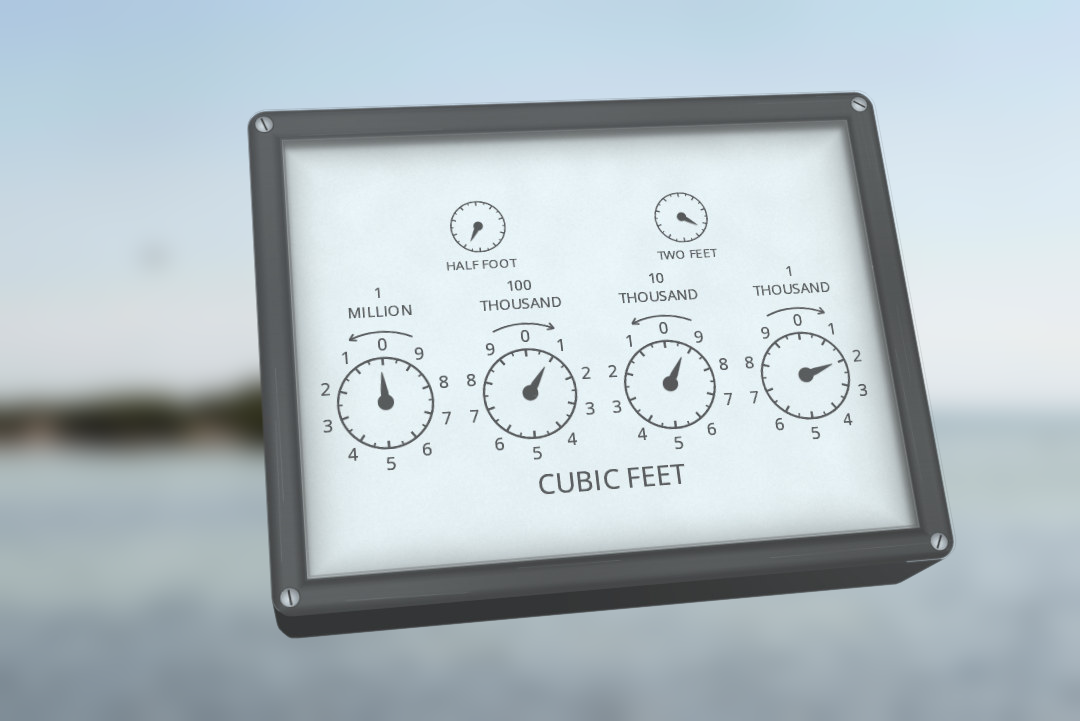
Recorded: 9200 ft³
